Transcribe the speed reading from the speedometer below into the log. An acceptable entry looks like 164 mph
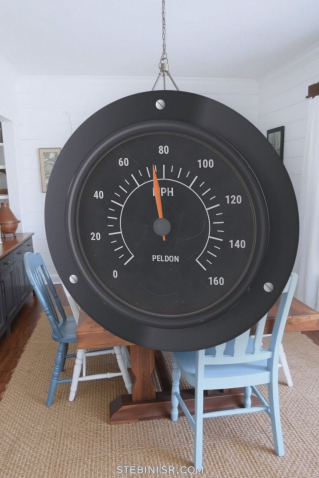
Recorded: 75 mph
